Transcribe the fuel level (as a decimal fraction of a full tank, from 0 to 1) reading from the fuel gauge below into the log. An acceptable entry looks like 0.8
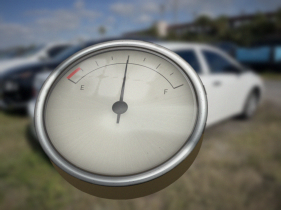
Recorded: 0.5
